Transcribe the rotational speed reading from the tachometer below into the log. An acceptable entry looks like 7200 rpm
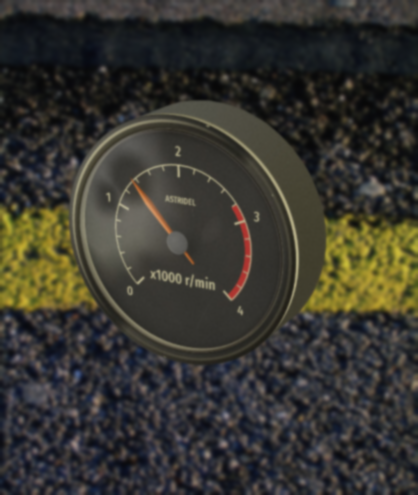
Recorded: 1400 rpm
